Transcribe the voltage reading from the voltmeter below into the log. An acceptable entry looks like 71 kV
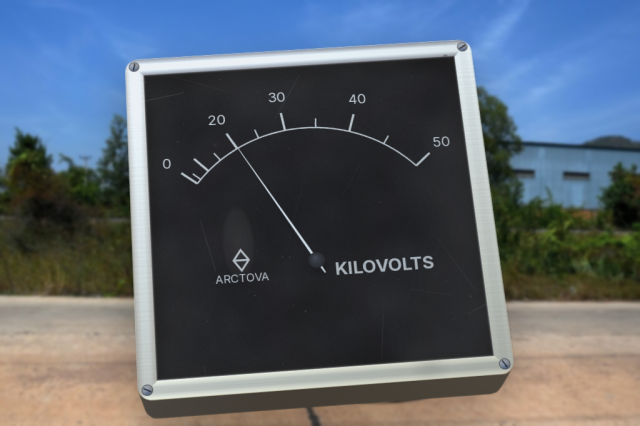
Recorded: 20 kV
